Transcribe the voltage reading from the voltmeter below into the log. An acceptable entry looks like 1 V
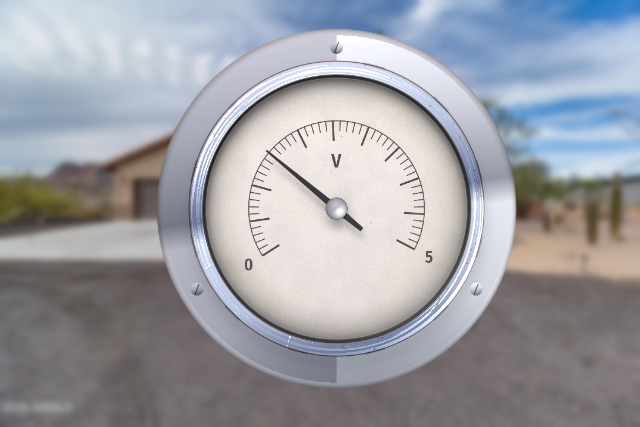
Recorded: 1.5 V
